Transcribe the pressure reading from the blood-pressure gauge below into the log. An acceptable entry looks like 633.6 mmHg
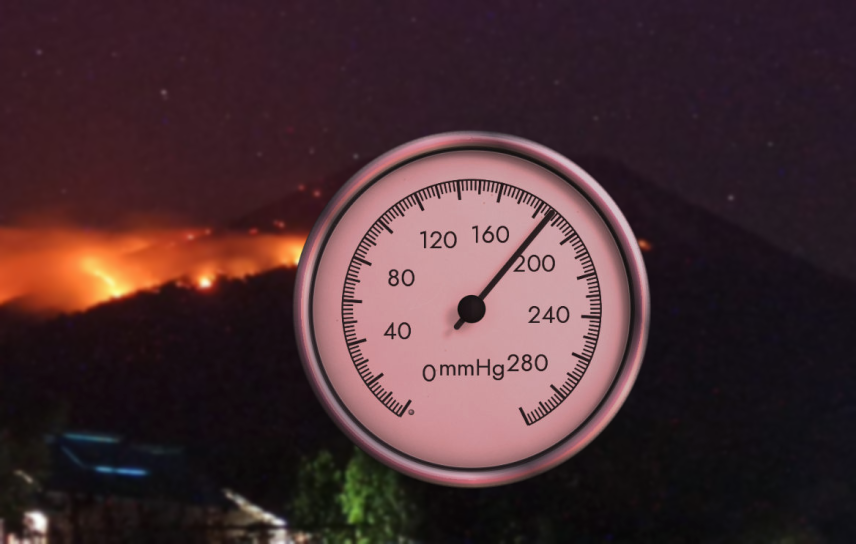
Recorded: 186 mmHg
